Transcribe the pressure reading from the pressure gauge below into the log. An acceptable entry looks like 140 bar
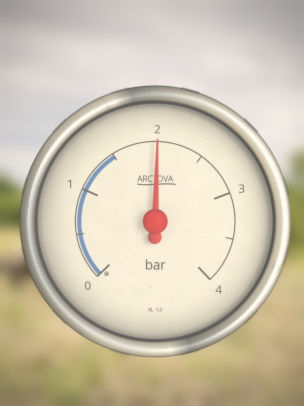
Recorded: 2 bar
